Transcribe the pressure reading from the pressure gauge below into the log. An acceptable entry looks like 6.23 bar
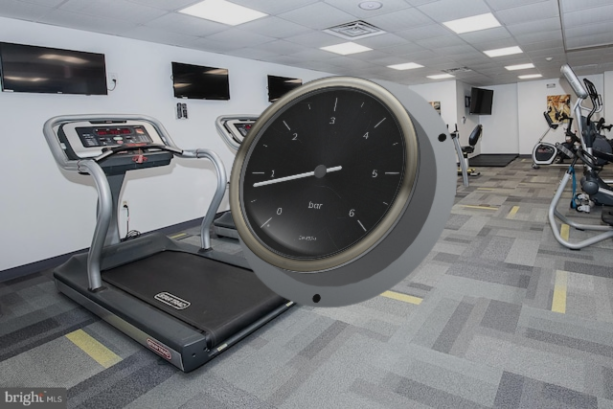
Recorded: 0.75 bar
